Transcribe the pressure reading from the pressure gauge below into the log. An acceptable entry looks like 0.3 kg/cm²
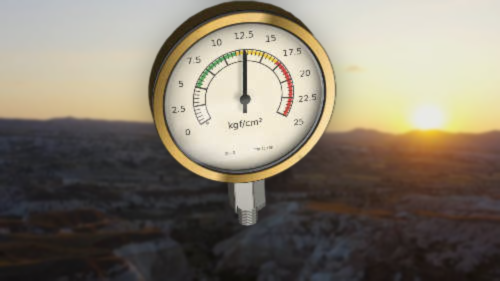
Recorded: 12.5 kg/cm²
